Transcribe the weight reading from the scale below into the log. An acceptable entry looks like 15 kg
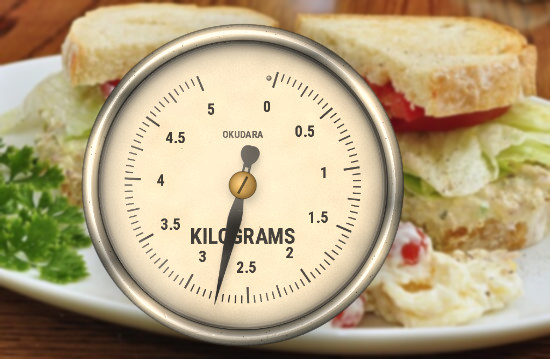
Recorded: 2.75 kg
